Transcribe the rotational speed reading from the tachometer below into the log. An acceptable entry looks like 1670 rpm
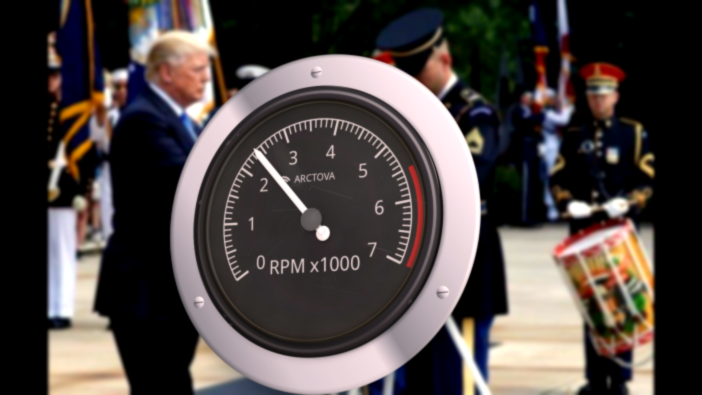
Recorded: 2400 rpm
